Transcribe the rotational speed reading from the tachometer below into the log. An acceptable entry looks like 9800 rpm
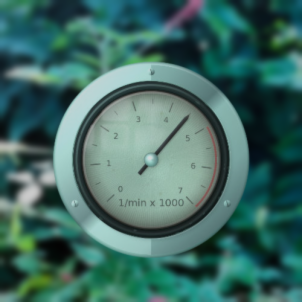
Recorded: 4500 rpm
